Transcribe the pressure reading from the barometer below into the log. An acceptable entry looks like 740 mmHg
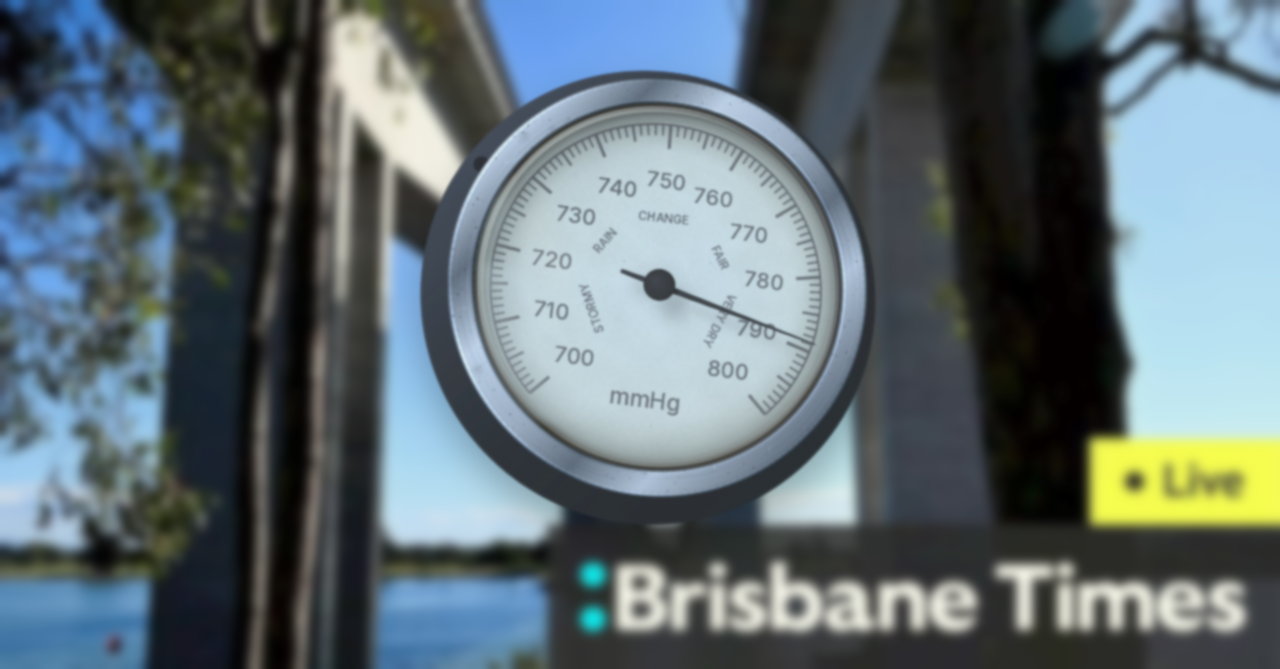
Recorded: 789 mmHg
